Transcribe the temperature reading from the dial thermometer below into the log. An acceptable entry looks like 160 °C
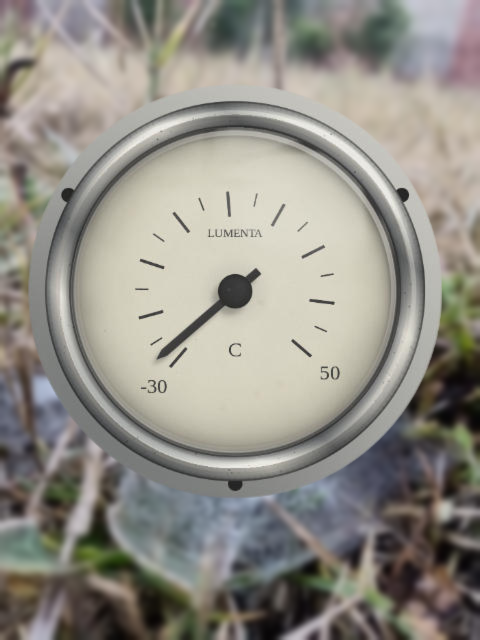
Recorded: -27.5 °C
